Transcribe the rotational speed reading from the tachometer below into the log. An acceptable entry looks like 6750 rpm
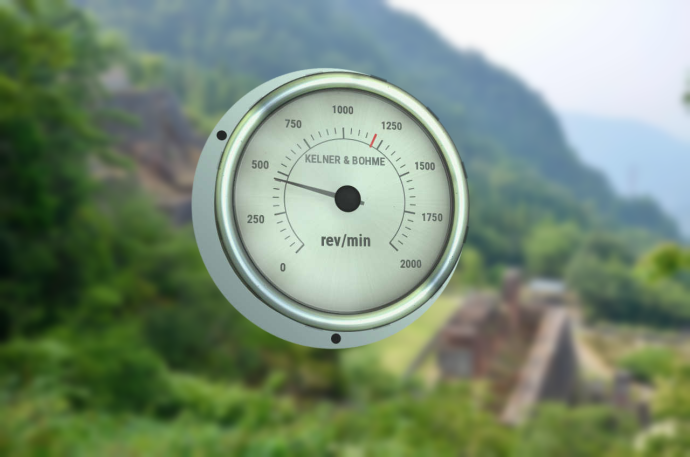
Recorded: 450 rpm
